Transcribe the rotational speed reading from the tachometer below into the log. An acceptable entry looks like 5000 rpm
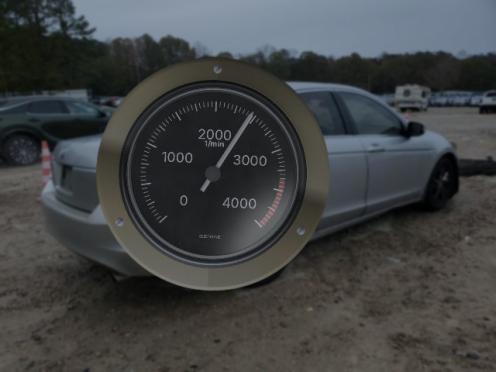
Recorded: 2450 rpm
